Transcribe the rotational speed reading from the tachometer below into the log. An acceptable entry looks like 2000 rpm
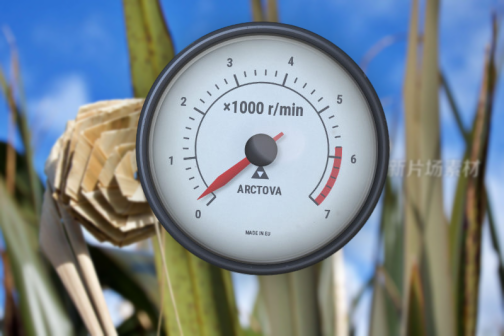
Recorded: 200 rpm
